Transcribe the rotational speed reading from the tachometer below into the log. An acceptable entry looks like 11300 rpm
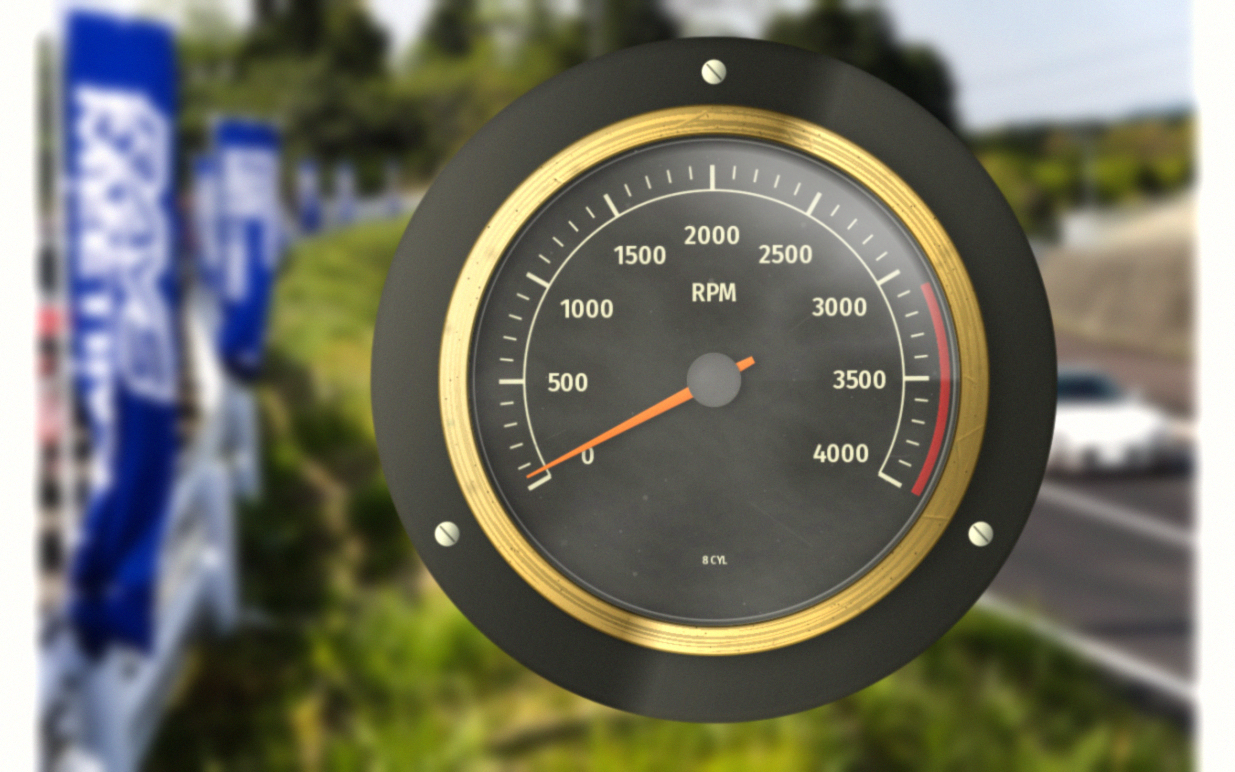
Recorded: 50 rpm
